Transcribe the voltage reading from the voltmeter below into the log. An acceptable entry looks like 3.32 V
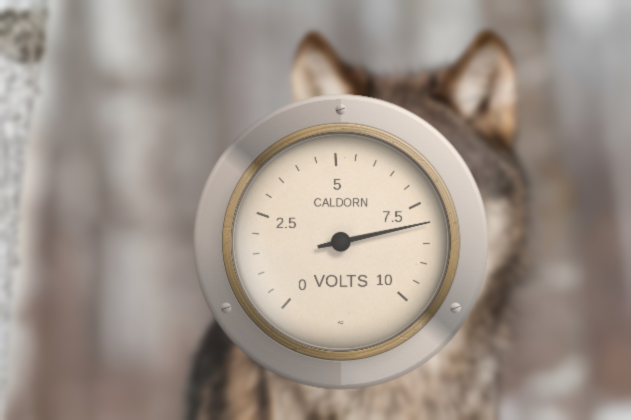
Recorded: 8 V
